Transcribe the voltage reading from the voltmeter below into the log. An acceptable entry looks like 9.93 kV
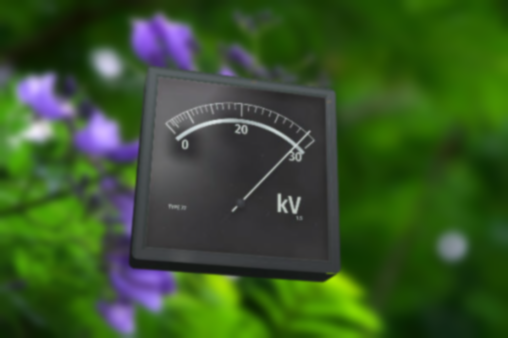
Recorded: 29 kV
